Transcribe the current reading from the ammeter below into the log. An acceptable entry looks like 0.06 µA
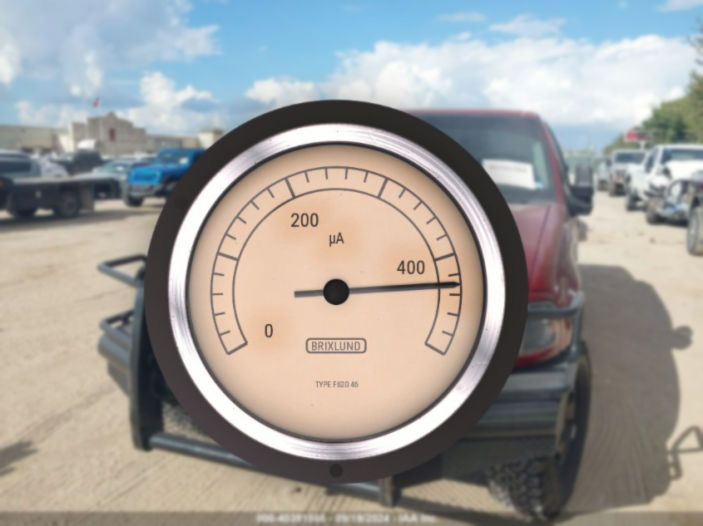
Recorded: 430 µA
